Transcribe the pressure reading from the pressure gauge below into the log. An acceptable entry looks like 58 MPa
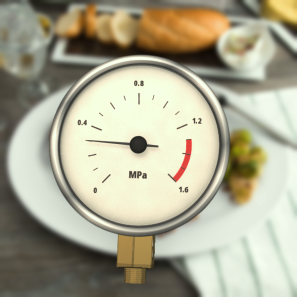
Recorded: 0.3 MPa
